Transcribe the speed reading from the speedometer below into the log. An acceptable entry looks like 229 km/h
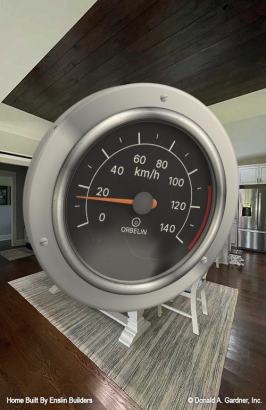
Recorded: 15 km/h
